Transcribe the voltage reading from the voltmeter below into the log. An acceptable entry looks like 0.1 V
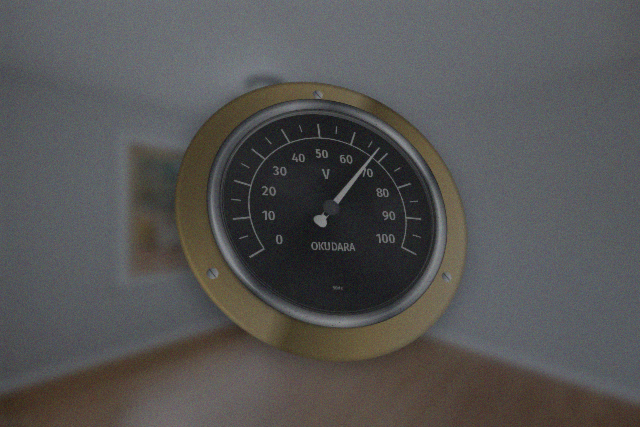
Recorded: 67.5 V
